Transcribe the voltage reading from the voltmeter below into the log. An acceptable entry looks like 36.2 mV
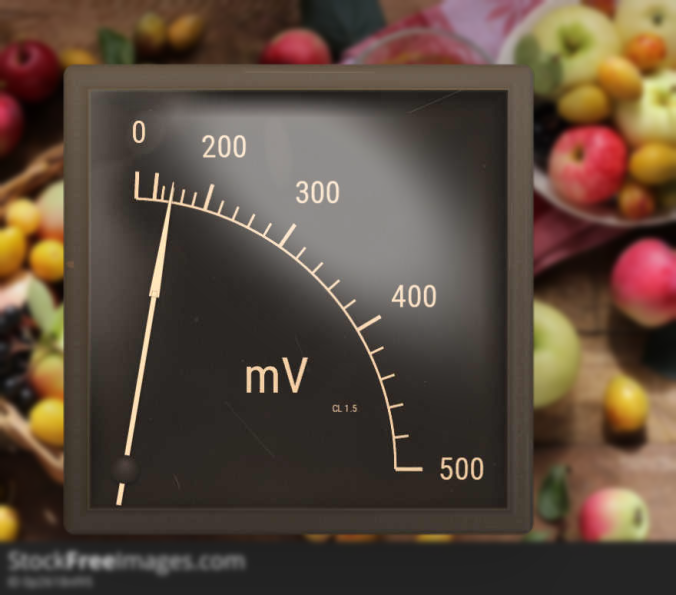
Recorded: 140 mV
